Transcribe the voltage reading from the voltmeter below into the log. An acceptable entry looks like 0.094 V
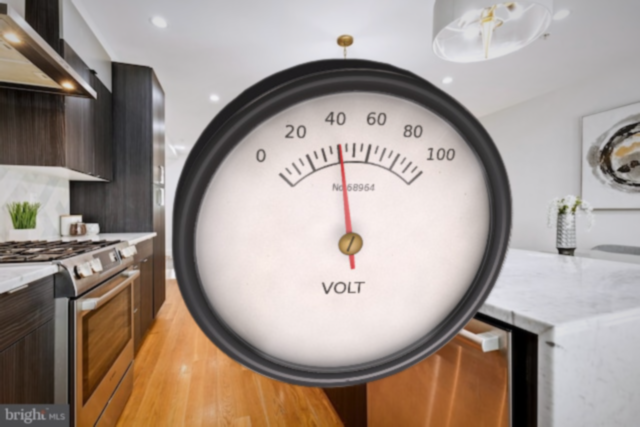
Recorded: 40 V
